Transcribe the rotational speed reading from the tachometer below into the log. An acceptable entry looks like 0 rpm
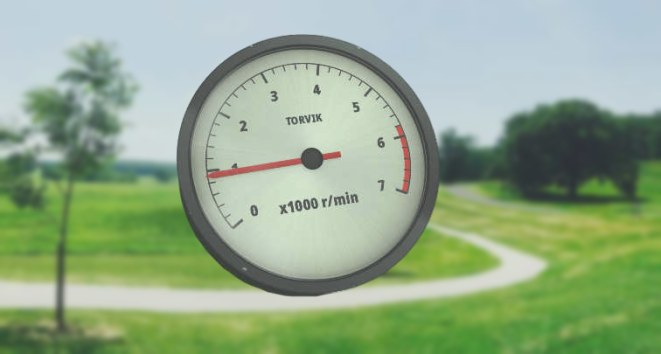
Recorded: 900 rpm
